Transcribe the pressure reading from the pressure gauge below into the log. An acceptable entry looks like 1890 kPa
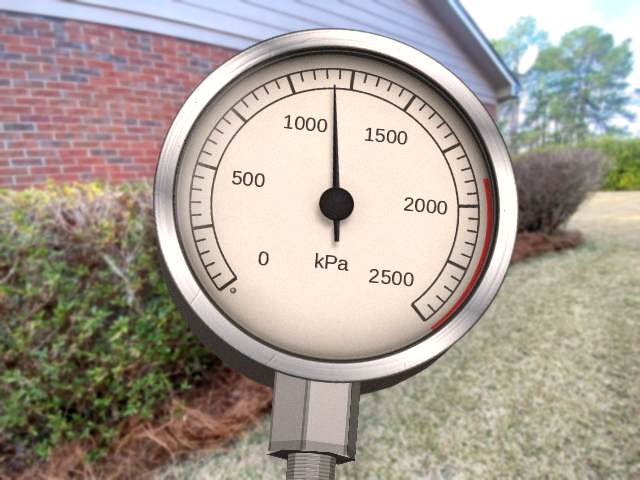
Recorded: 1175 kPa
